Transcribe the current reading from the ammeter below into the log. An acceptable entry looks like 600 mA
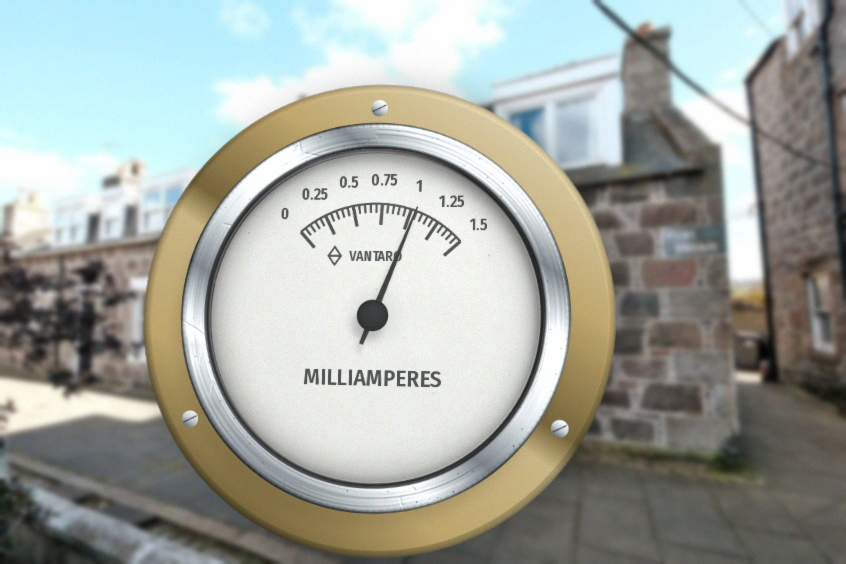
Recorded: 1.05 mA
